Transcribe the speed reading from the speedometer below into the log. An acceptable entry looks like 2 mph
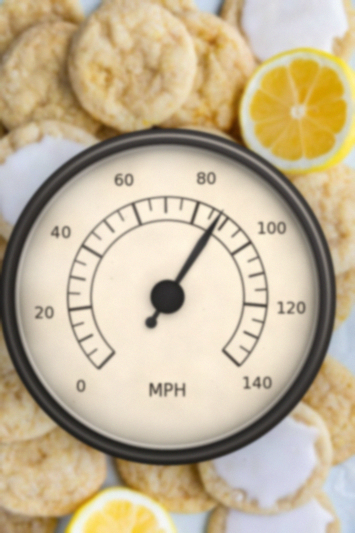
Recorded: 87.5 mph
